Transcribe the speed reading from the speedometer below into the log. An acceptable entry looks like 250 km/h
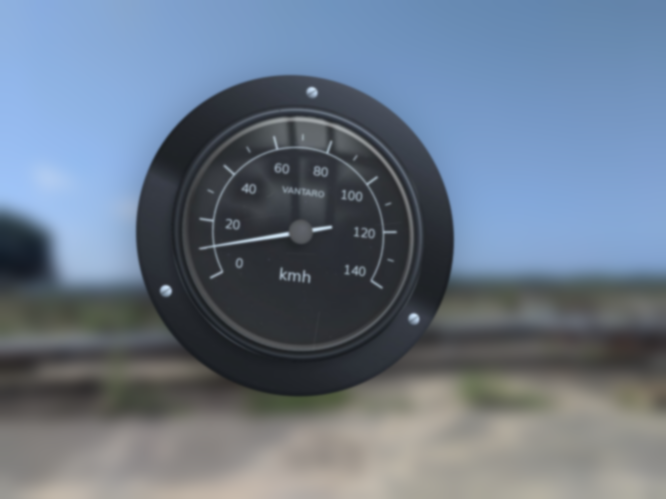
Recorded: 10 km/h
